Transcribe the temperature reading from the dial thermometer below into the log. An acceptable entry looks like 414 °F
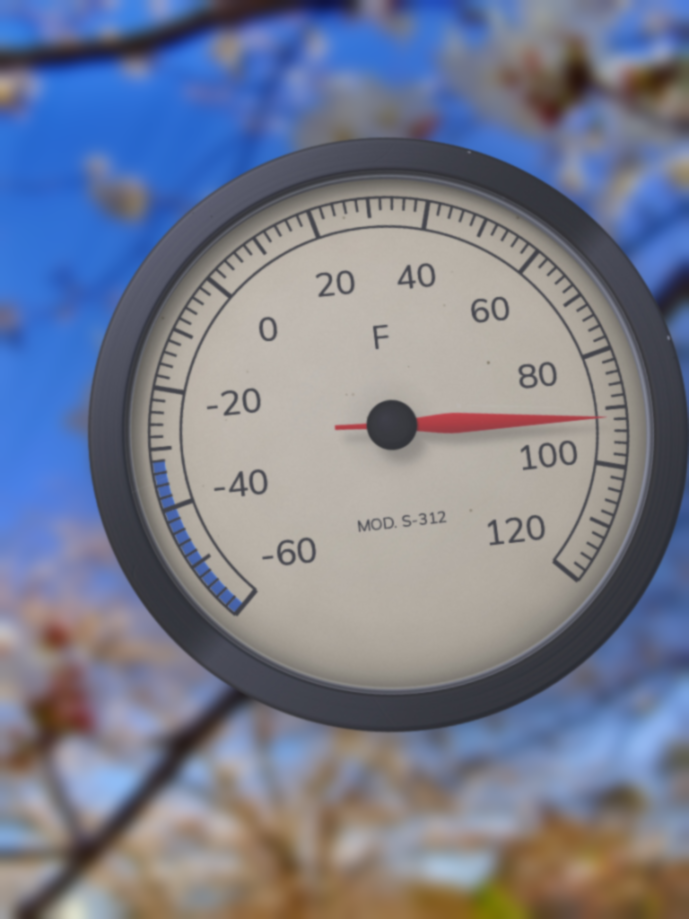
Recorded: 92 °F
